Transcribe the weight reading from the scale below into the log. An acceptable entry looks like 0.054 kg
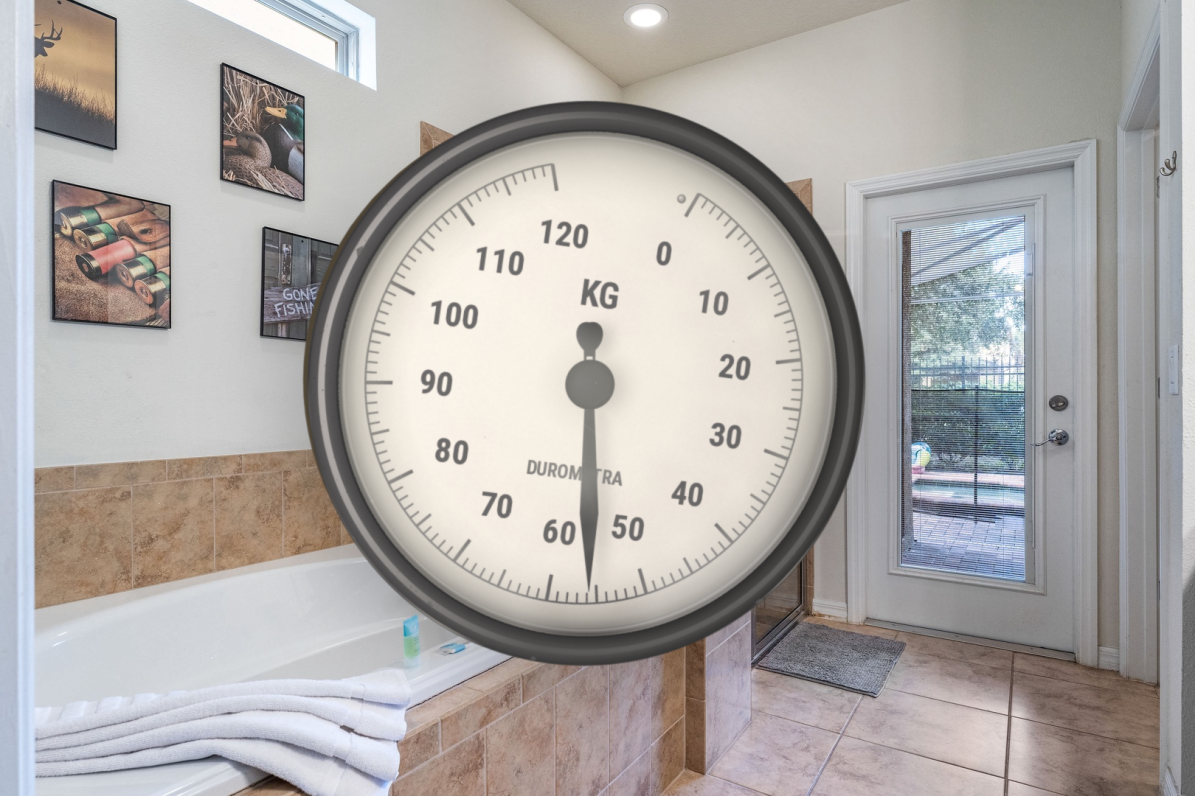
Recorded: 56 kg
